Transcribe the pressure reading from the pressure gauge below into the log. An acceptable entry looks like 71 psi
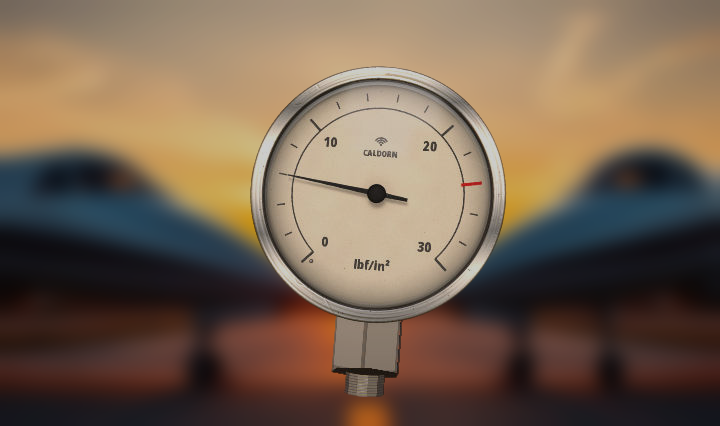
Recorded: 6 psi
